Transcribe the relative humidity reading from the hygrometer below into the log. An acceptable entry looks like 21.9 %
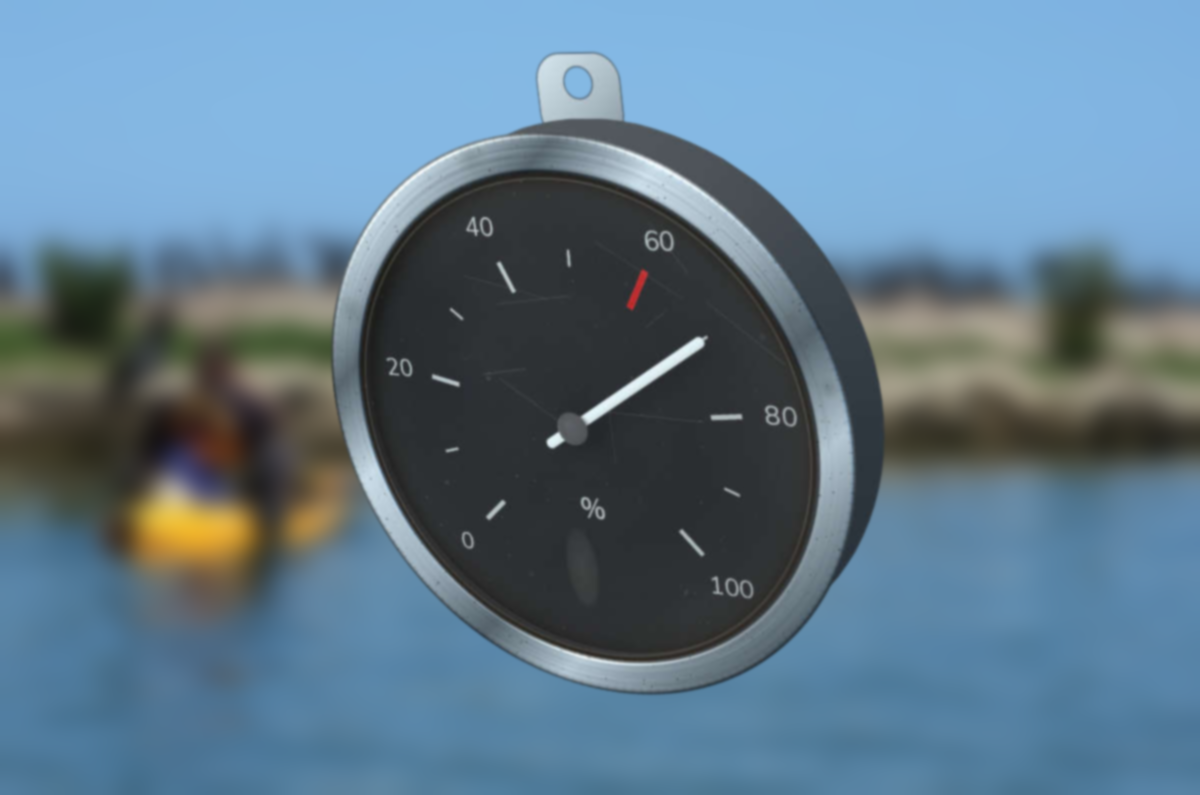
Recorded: 70 %
